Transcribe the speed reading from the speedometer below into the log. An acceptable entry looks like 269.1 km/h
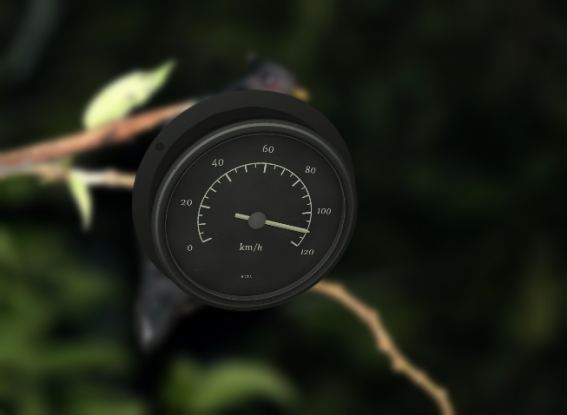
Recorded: 110 km/h
